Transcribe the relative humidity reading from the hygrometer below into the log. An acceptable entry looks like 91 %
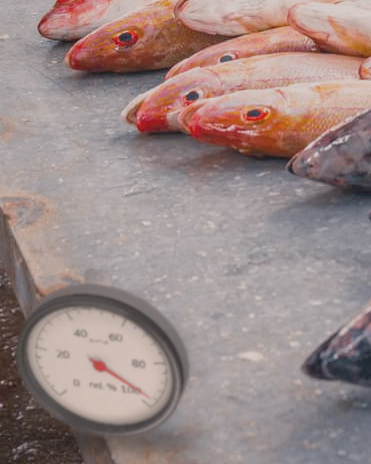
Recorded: 96 %
